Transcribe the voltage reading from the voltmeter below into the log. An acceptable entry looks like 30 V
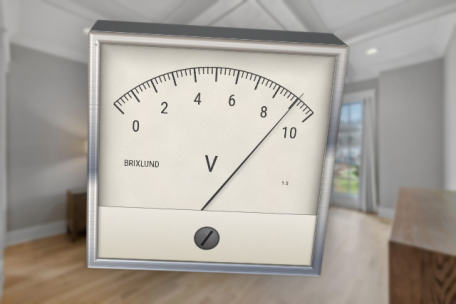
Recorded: 9 V
